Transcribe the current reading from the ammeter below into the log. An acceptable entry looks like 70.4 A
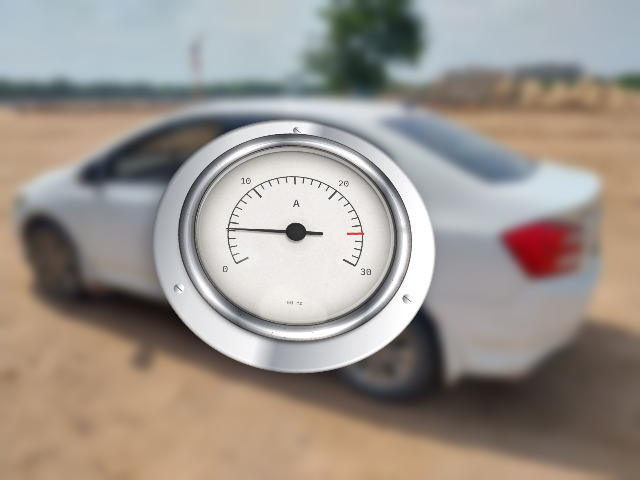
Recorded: 4 A
